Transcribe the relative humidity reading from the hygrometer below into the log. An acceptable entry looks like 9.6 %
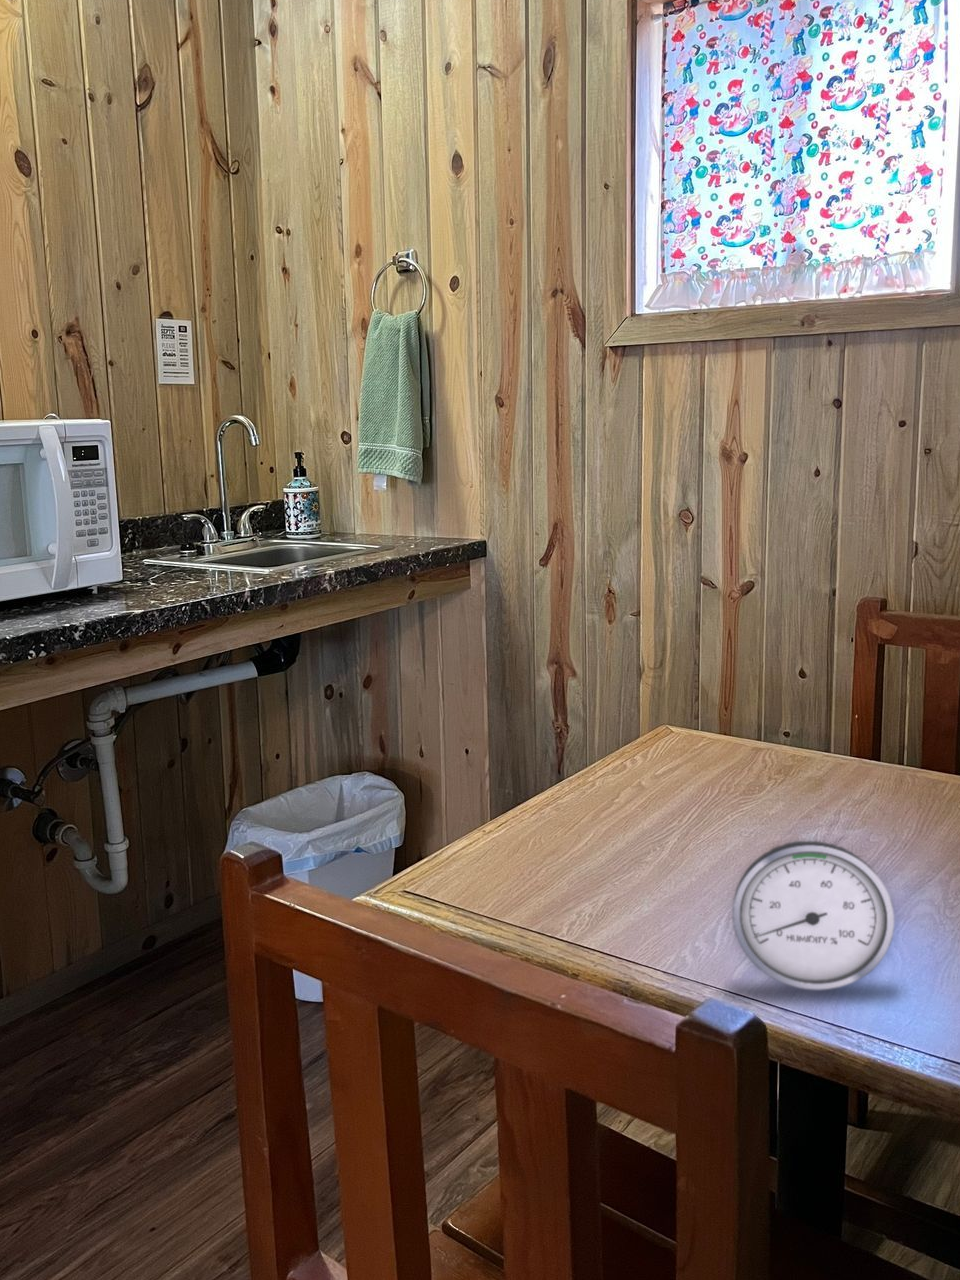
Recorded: 4 %
